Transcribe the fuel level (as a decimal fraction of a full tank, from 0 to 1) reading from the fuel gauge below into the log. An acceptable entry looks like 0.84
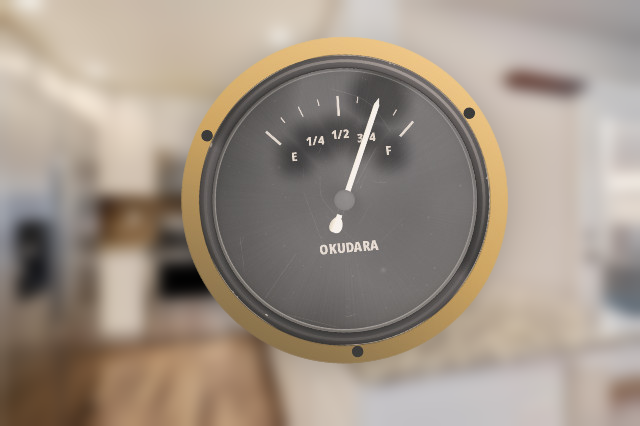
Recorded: 0.75
